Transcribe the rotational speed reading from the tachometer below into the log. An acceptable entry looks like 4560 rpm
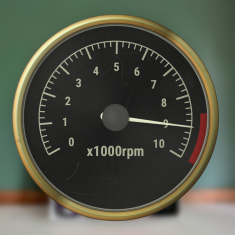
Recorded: 9000 rpm
